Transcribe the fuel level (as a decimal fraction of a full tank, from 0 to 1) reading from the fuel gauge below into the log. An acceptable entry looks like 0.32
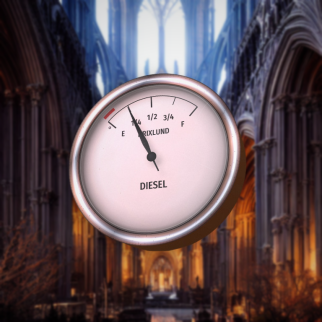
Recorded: 0.25
